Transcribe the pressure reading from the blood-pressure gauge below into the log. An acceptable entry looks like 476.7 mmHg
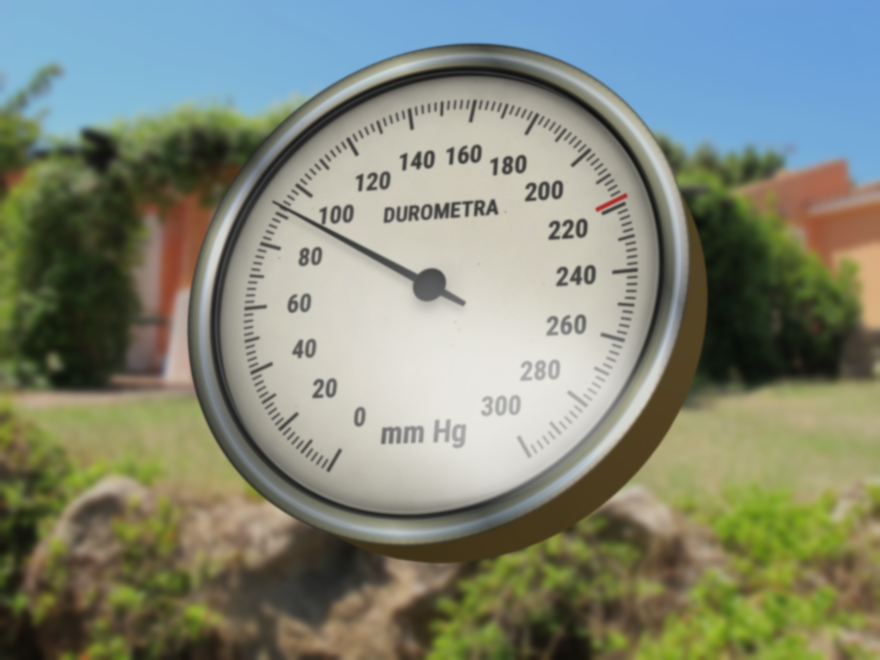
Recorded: 92 mmHg
